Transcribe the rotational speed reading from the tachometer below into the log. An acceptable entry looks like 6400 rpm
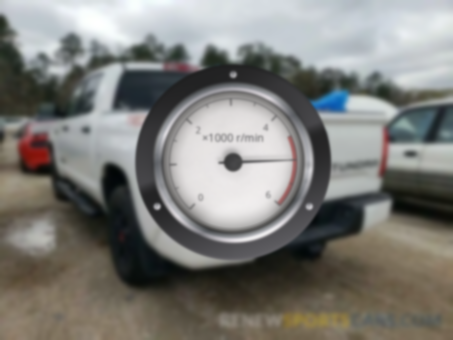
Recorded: 5000 rpm
